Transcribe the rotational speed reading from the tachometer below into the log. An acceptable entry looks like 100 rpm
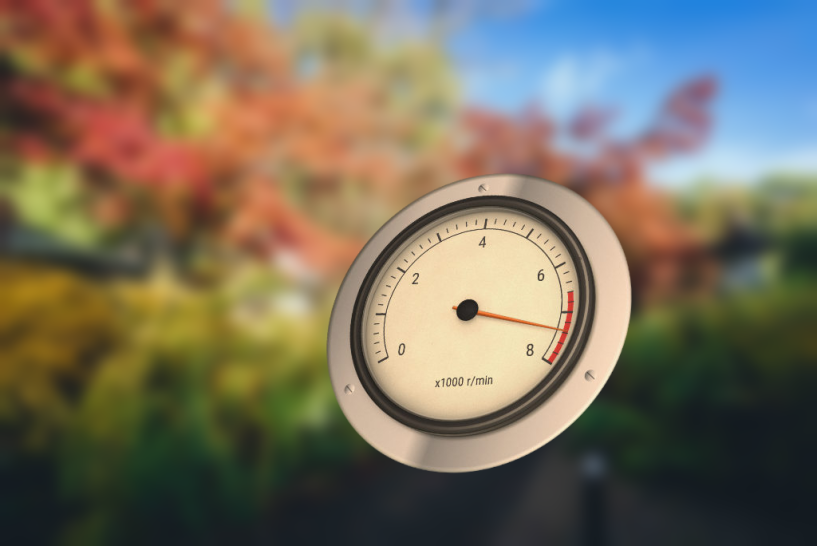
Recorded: 7400 rpm
